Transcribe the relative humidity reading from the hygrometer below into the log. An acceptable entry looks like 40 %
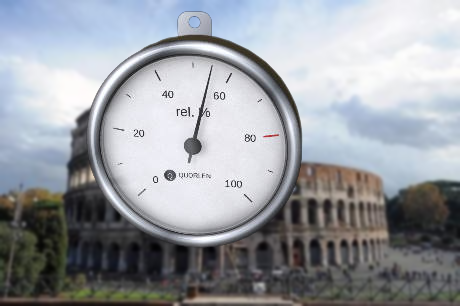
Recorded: 55 %
